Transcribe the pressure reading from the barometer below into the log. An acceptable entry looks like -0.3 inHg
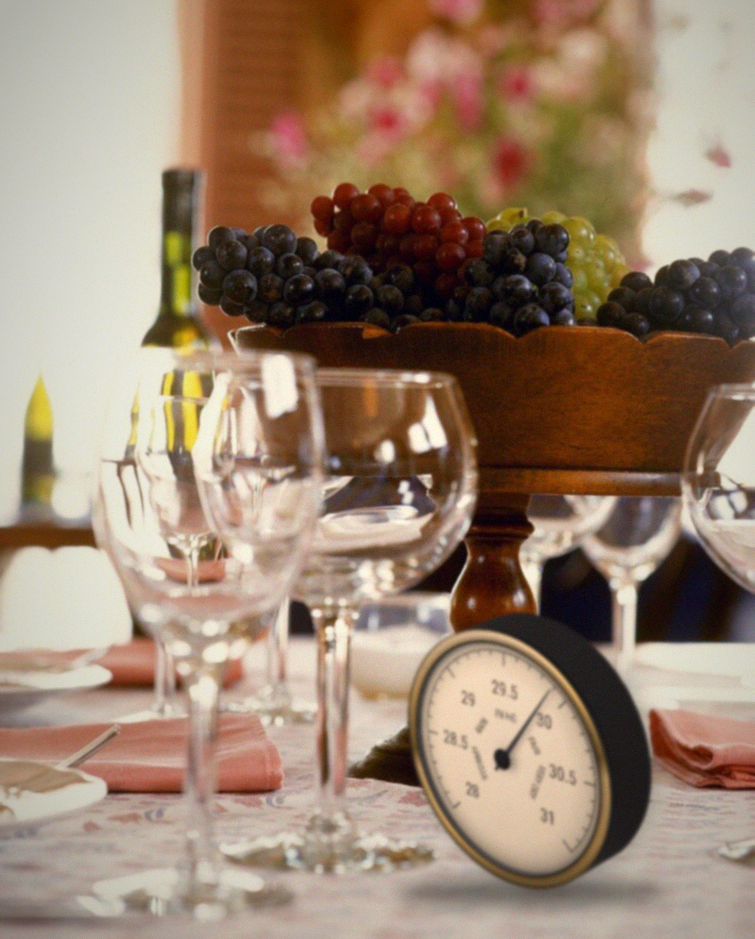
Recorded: 29.9 inHg
